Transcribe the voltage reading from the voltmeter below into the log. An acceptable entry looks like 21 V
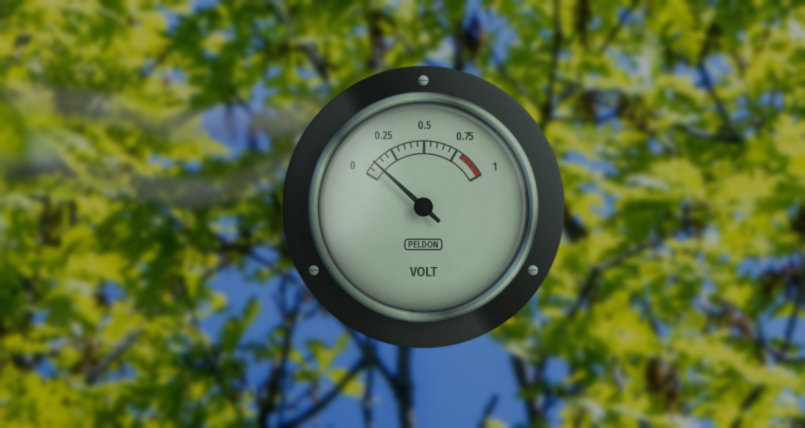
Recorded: 0.1 V
